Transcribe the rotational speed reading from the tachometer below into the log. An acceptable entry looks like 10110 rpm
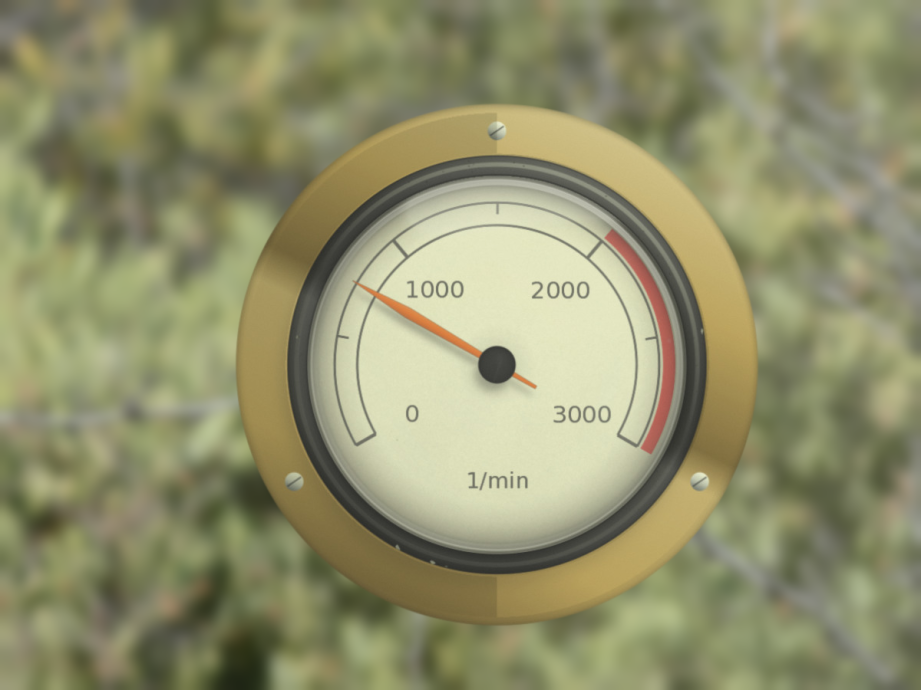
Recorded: 750 rpm
